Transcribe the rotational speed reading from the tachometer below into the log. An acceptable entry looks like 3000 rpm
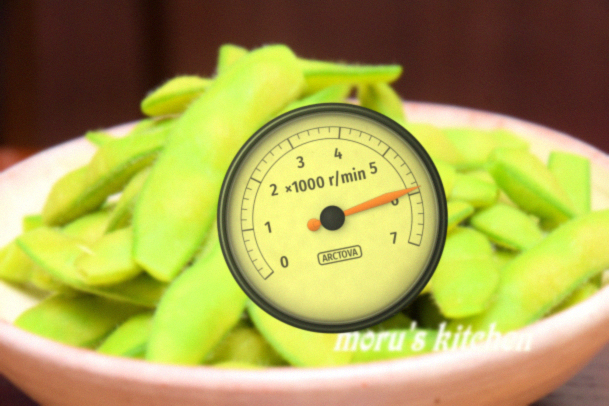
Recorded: 5900 rpm
